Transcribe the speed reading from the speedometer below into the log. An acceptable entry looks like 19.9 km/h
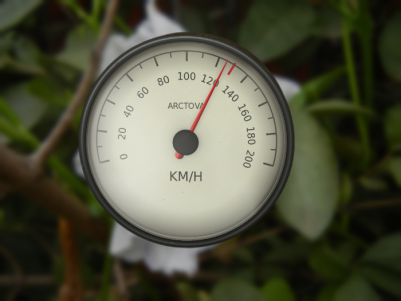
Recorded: 125 km/h
